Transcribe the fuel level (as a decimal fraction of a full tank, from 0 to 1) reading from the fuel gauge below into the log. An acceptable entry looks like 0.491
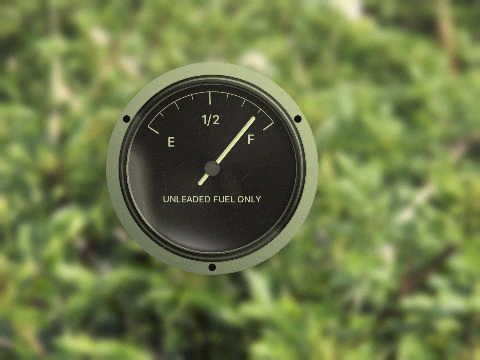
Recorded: 0.875
